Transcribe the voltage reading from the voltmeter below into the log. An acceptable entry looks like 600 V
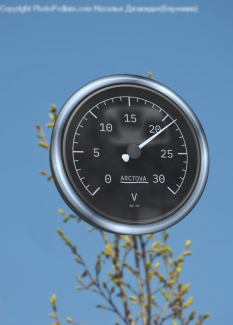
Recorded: 21 V
